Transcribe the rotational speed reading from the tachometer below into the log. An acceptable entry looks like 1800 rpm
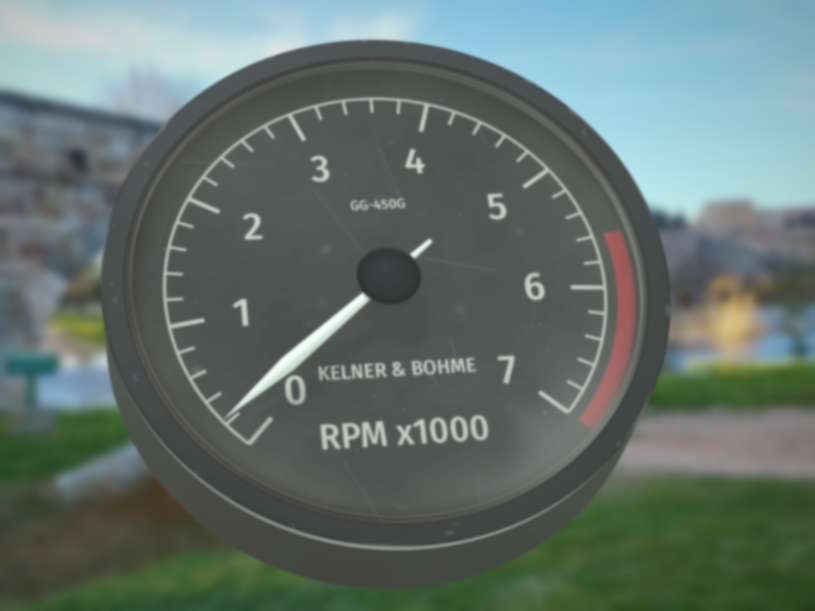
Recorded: 200 rpm
